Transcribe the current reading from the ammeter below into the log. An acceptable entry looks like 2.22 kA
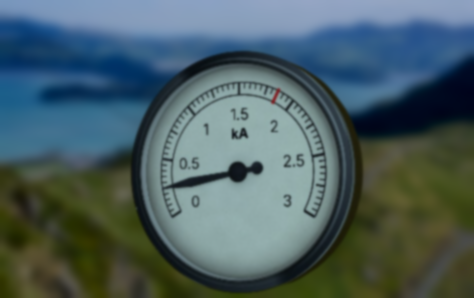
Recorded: 0.25 kA
